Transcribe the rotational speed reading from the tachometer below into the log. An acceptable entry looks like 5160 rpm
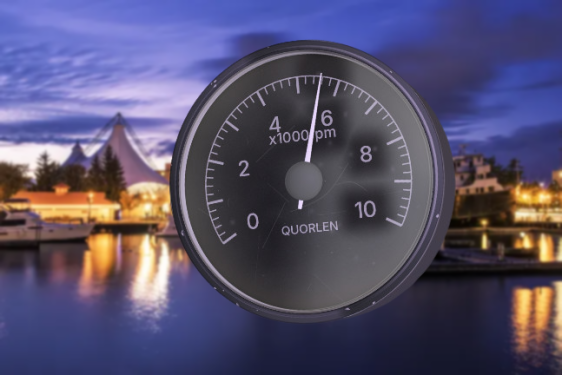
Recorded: 5600 rpm
